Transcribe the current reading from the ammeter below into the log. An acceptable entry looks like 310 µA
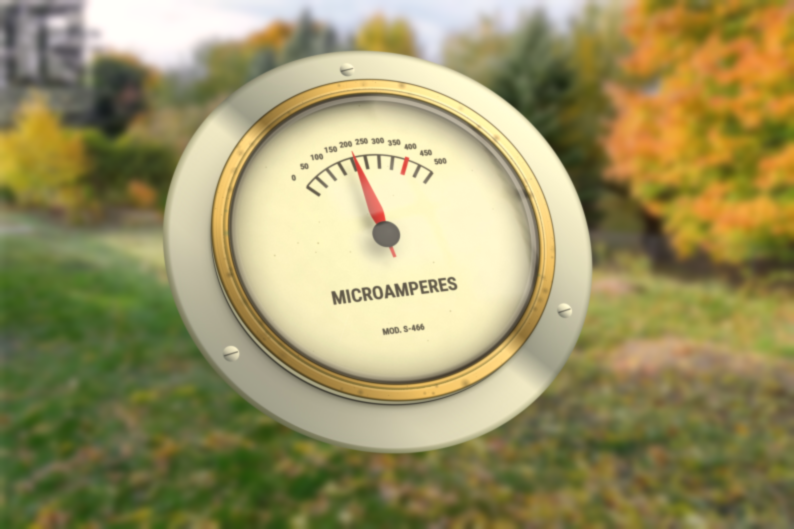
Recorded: 200 µA
